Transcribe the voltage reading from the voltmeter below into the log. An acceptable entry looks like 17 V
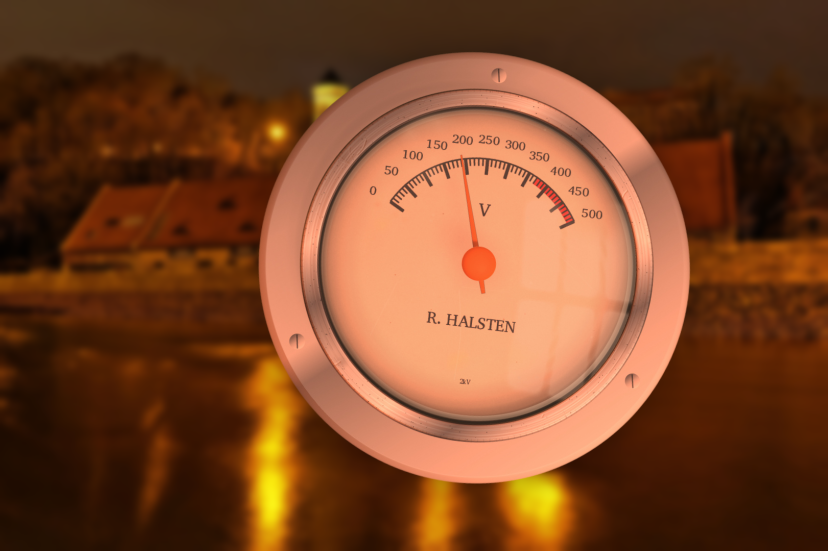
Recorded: 190 V
